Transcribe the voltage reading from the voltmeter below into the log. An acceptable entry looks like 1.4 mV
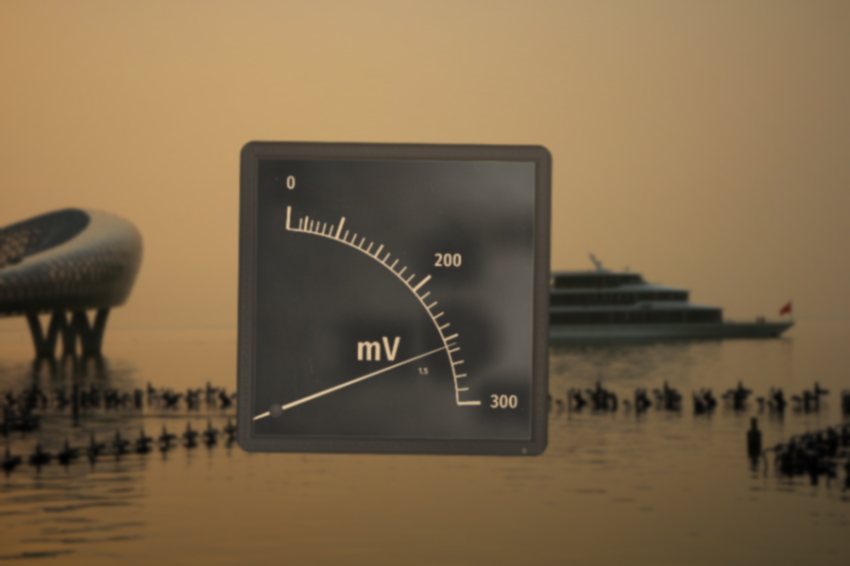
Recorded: 255 mV
